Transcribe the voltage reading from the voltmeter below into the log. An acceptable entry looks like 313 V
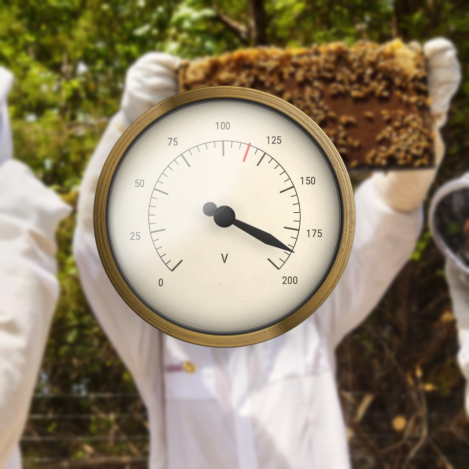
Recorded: 187.5 V
